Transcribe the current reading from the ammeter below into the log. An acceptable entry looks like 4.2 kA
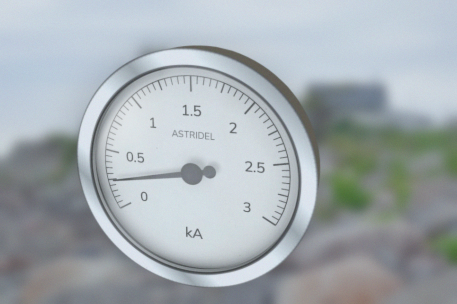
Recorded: 0.25 kA
